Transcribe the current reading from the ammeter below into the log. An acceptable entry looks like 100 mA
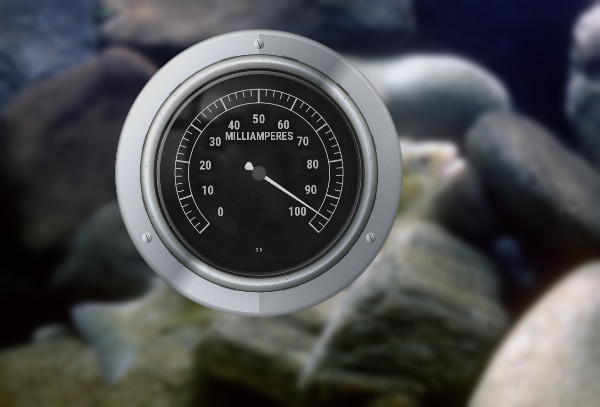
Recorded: 96 mA
